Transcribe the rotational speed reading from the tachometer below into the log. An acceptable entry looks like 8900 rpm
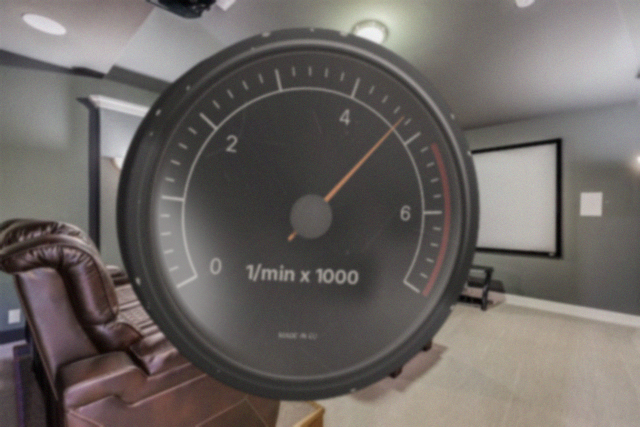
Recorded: 4700 rpm
